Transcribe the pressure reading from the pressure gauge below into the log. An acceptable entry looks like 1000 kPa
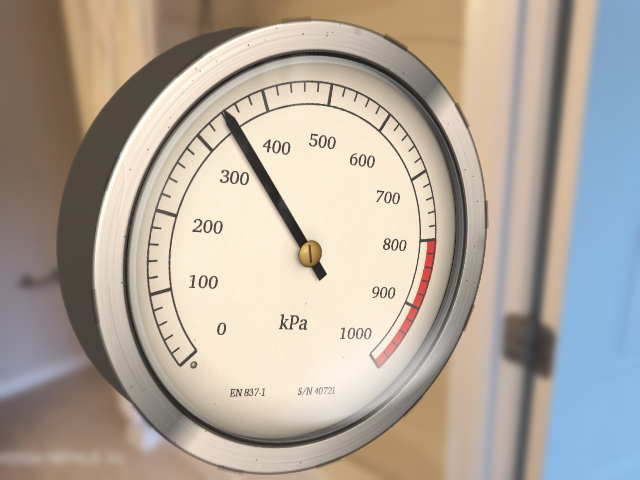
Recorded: 340 kPa
